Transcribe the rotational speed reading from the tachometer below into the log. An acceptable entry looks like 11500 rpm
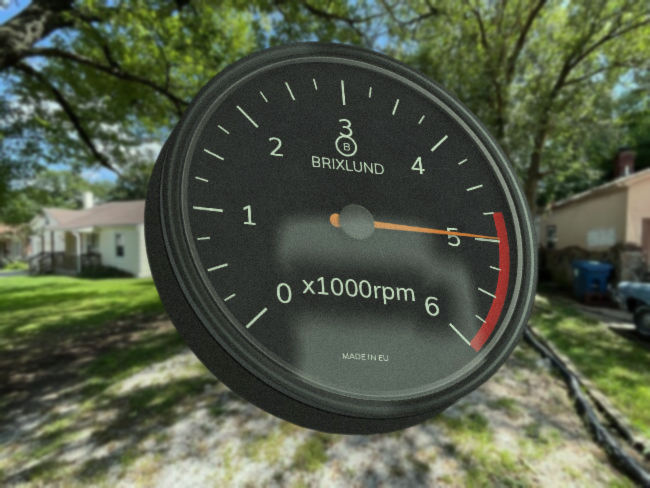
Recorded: 5000 rpm
